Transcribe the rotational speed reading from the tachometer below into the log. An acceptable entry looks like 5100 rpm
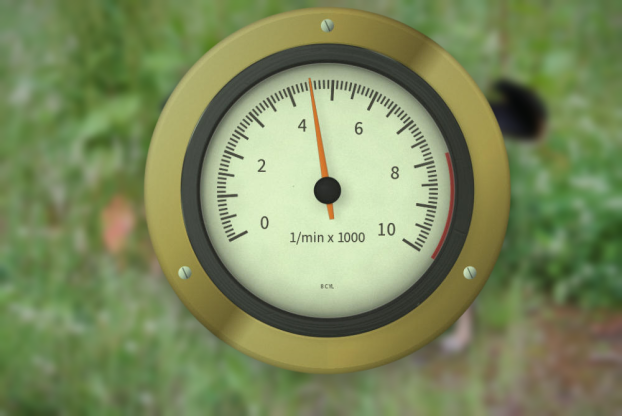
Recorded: 4500 rpm
